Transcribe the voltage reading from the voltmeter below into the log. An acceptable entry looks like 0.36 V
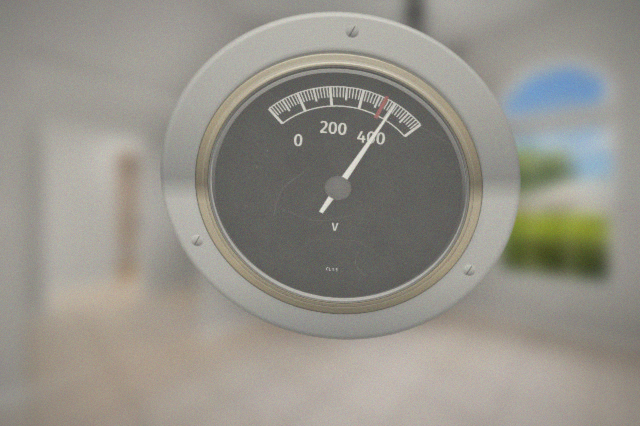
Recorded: 400 V
